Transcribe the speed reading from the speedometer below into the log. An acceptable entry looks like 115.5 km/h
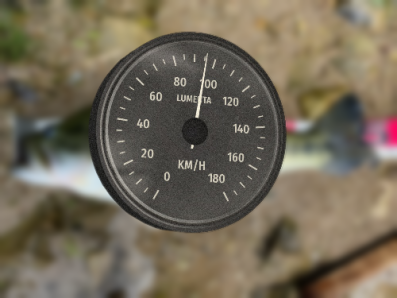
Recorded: 95 km/h
